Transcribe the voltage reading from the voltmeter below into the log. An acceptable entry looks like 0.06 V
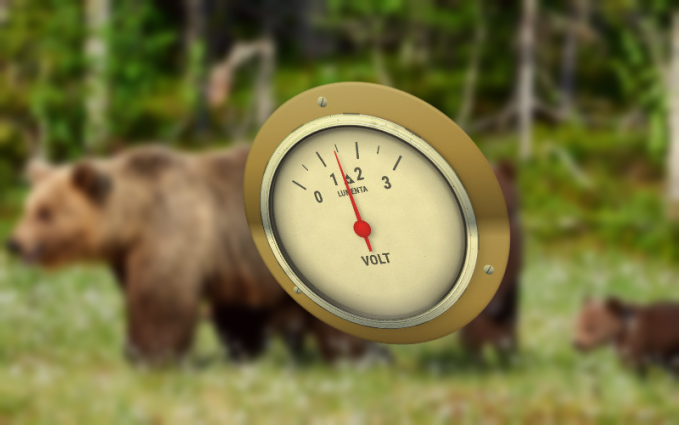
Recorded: 1.5 V
